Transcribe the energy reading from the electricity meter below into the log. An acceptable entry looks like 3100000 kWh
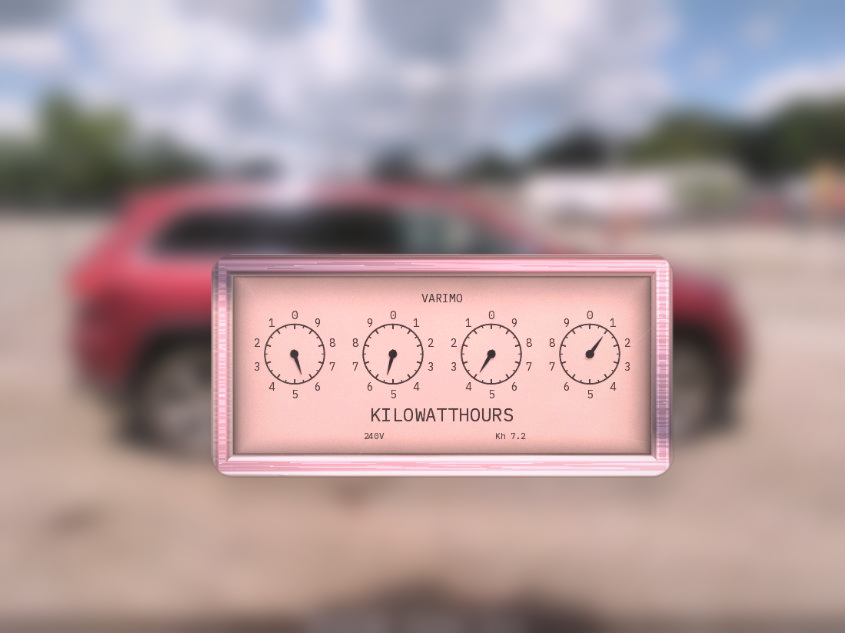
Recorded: 5541 kWh
